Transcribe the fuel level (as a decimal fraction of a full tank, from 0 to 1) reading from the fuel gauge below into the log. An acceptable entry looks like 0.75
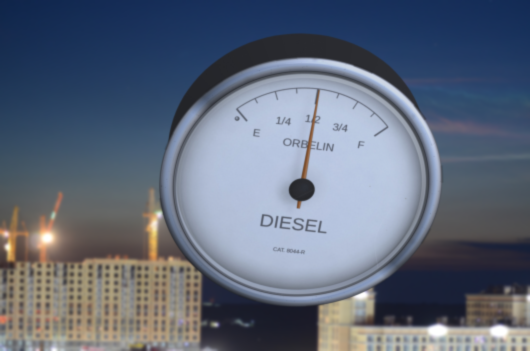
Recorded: 0.5
